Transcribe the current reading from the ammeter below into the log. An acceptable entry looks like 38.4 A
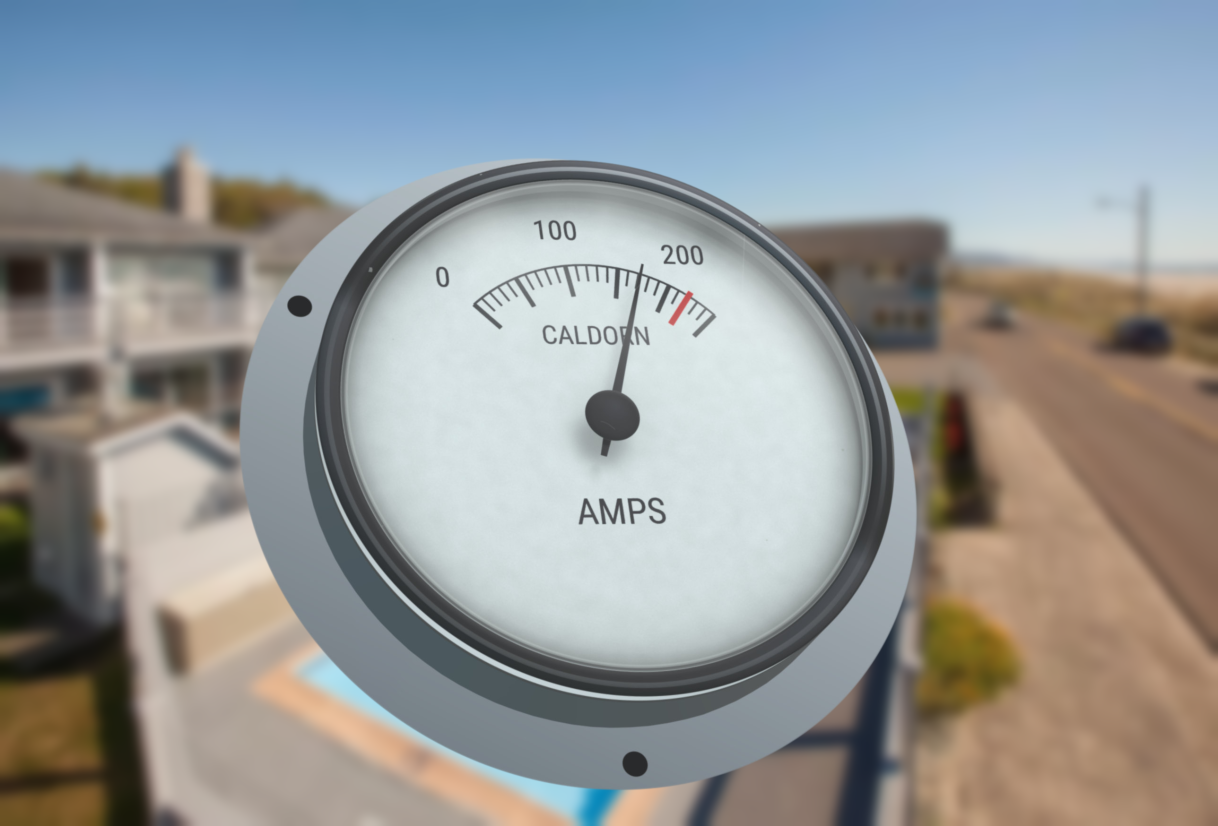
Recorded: 170 A
